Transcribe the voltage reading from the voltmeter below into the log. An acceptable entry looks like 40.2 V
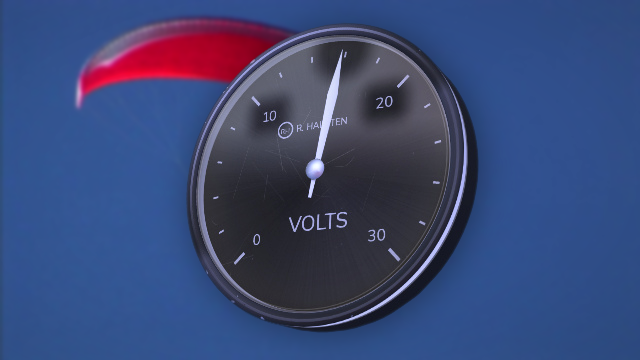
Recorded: 16 V
